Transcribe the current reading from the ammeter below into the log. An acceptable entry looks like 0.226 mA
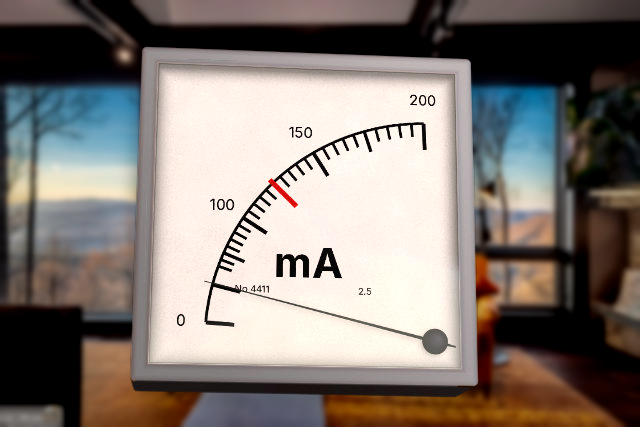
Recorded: 50 mA
